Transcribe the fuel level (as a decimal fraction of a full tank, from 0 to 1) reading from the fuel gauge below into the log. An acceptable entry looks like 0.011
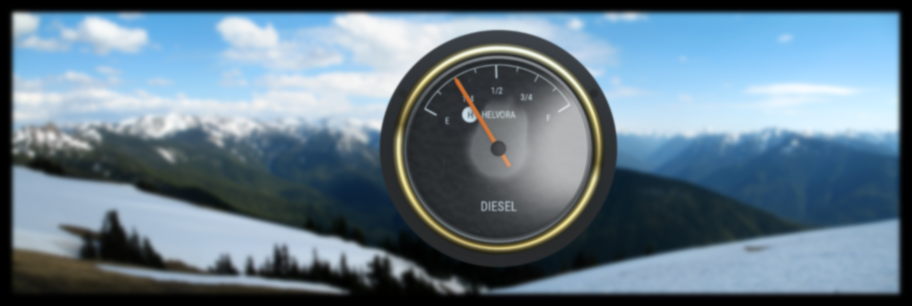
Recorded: 0.25
